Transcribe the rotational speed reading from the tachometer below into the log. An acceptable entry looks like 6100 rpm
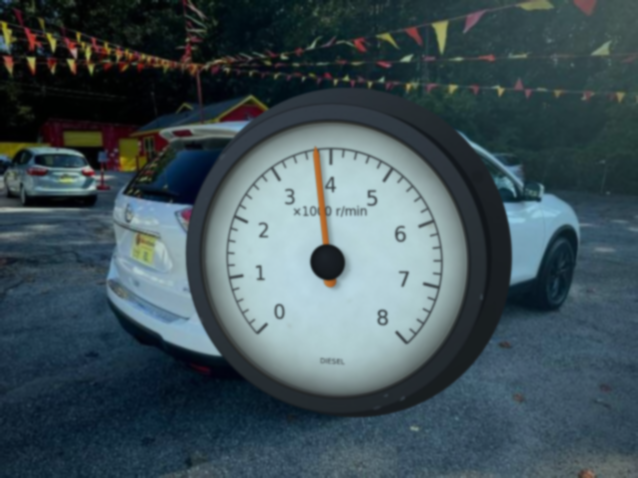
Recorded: 3800 rpm
